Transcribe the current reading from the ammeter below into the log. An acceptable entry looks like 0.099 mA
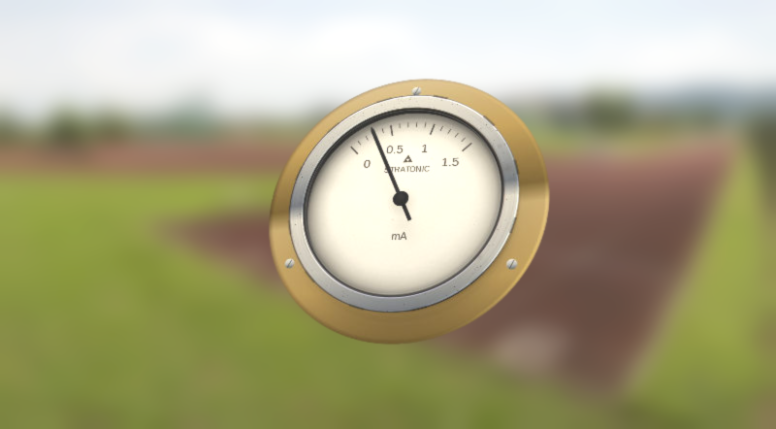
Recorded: 0.3 mA
